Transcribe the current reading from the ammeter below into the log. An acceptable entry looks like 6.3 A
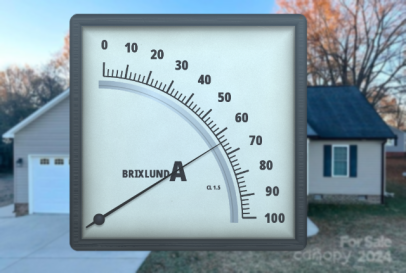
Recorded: 64 A
